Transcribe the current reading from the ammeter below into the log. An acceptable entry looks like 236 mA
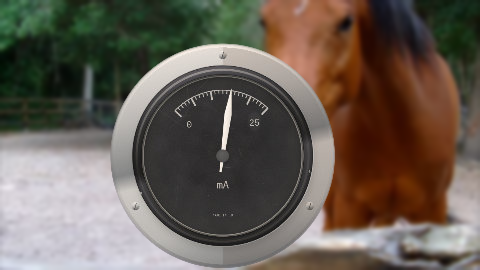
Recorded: 15 mA
